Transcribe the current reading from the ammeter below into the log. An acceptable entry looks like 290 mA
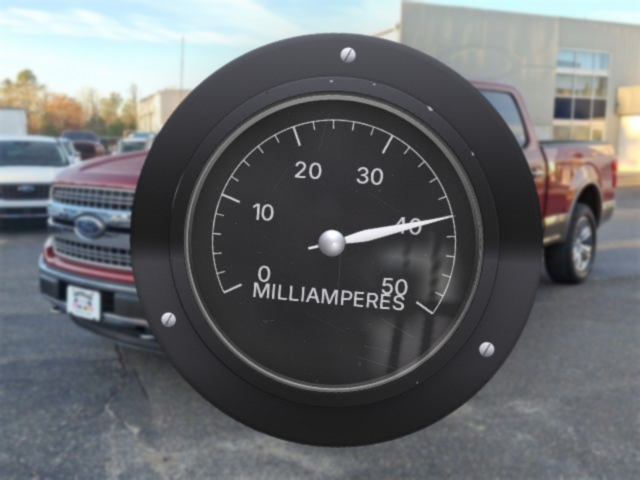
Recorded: 40 mA
